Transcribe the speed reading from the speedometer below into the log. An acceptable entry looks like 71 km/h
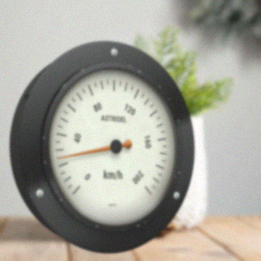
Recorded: 25 km/h
